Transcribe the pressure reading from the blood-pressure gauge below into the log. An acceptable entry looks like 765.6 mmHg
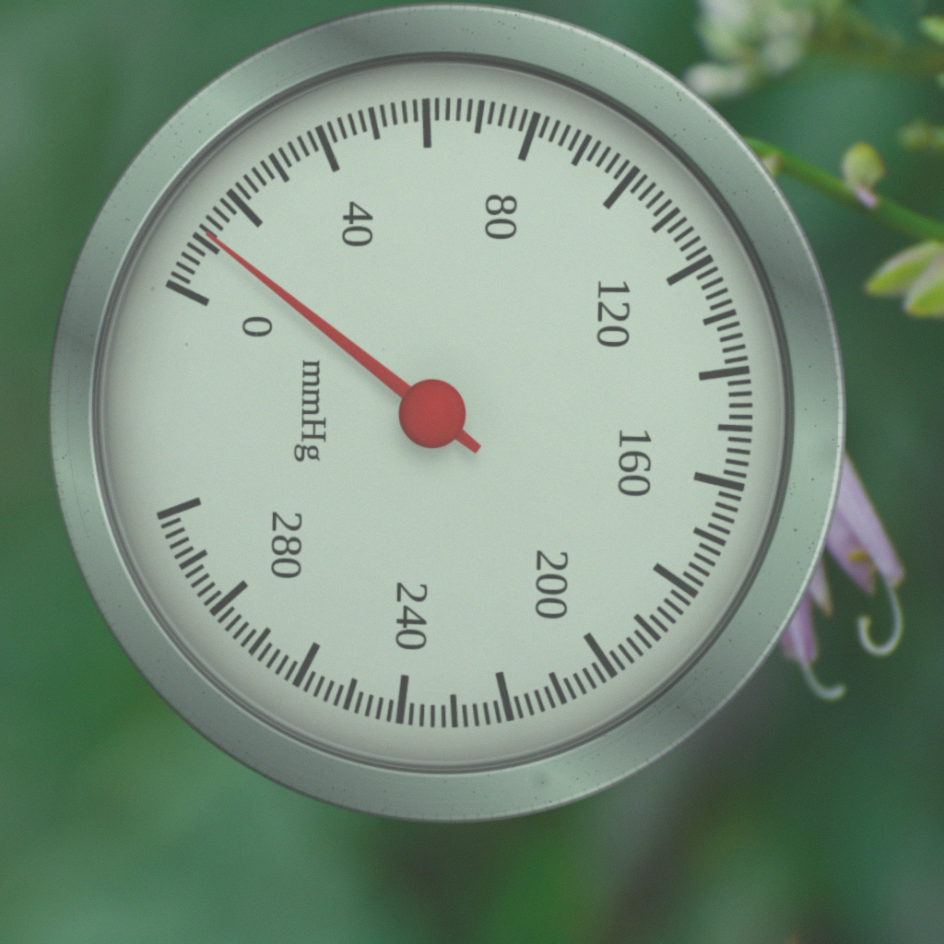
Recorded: 12 mmHg
